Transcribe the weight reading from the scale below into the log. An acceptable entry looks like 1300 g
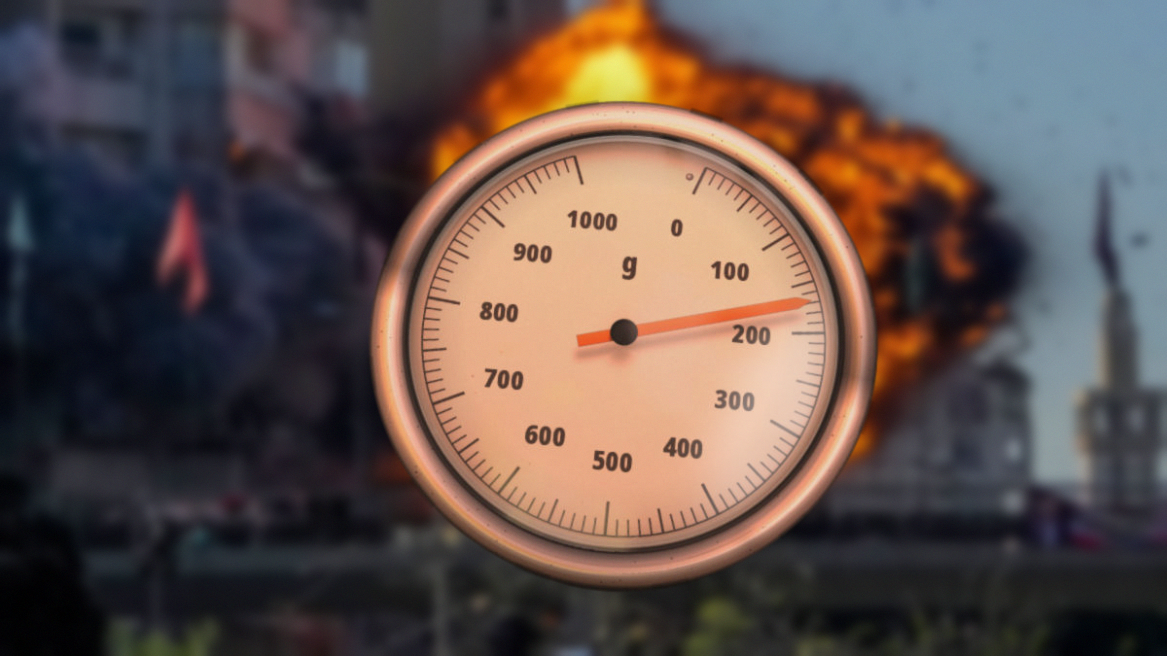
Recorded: 170 g
